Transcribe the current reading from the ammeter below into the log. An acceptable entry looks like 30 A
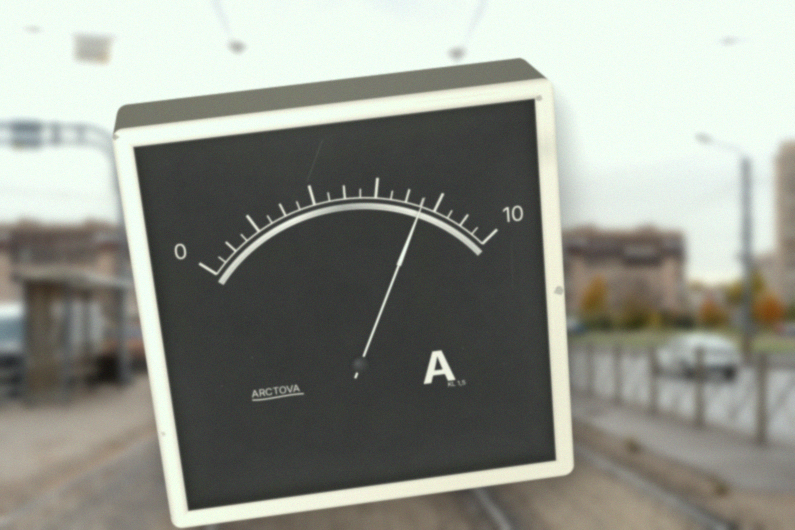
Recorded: 7.5 A
